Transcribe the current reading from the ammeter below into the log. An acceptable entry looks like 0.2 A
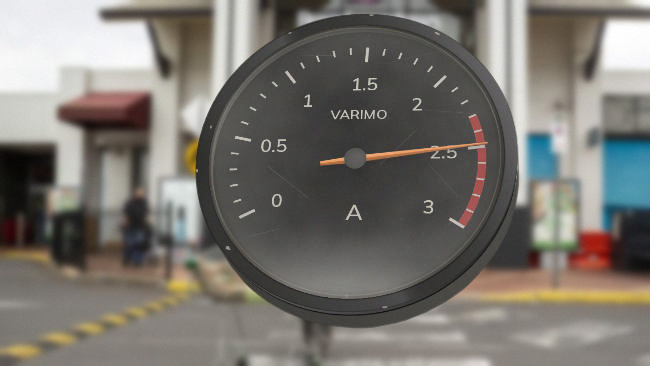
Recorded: 2.5 A
